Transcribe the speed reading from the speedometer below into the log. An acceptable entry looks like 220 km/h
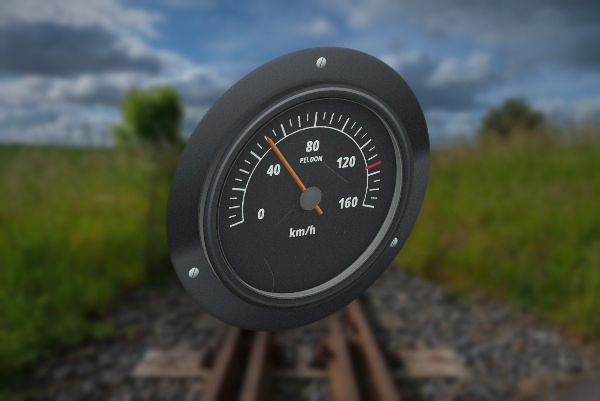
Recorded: 50 km/h
